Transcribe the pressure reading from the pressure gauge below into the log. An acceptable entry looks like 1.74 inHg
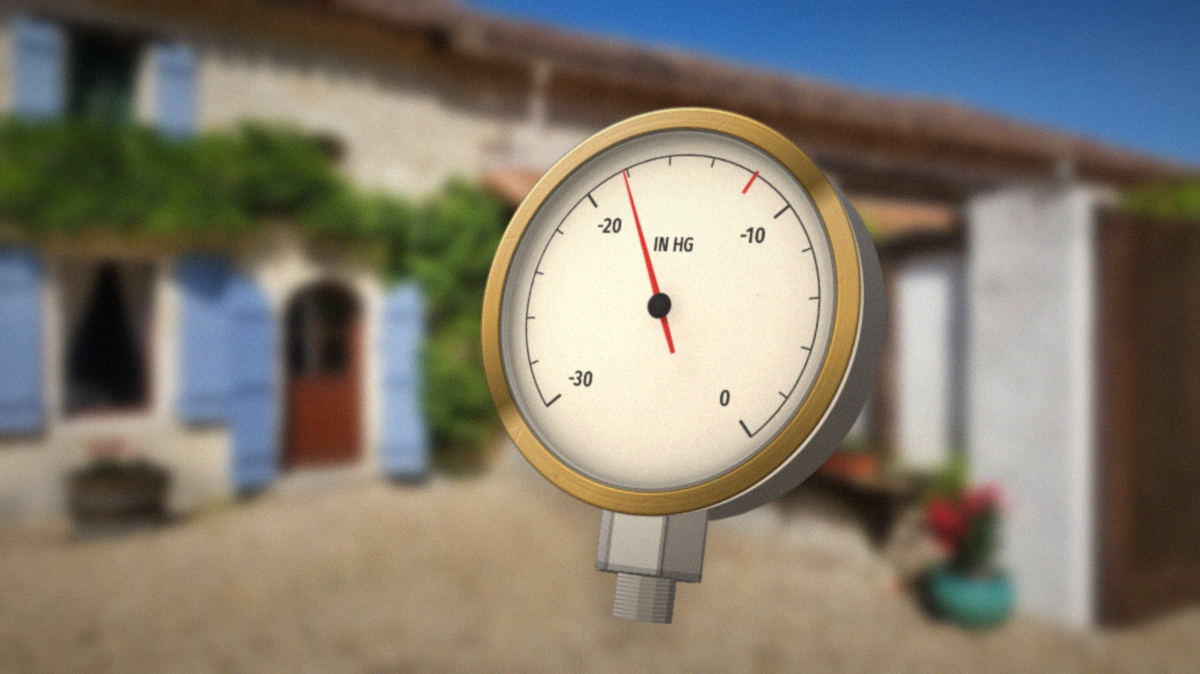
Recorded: -18 inHg
